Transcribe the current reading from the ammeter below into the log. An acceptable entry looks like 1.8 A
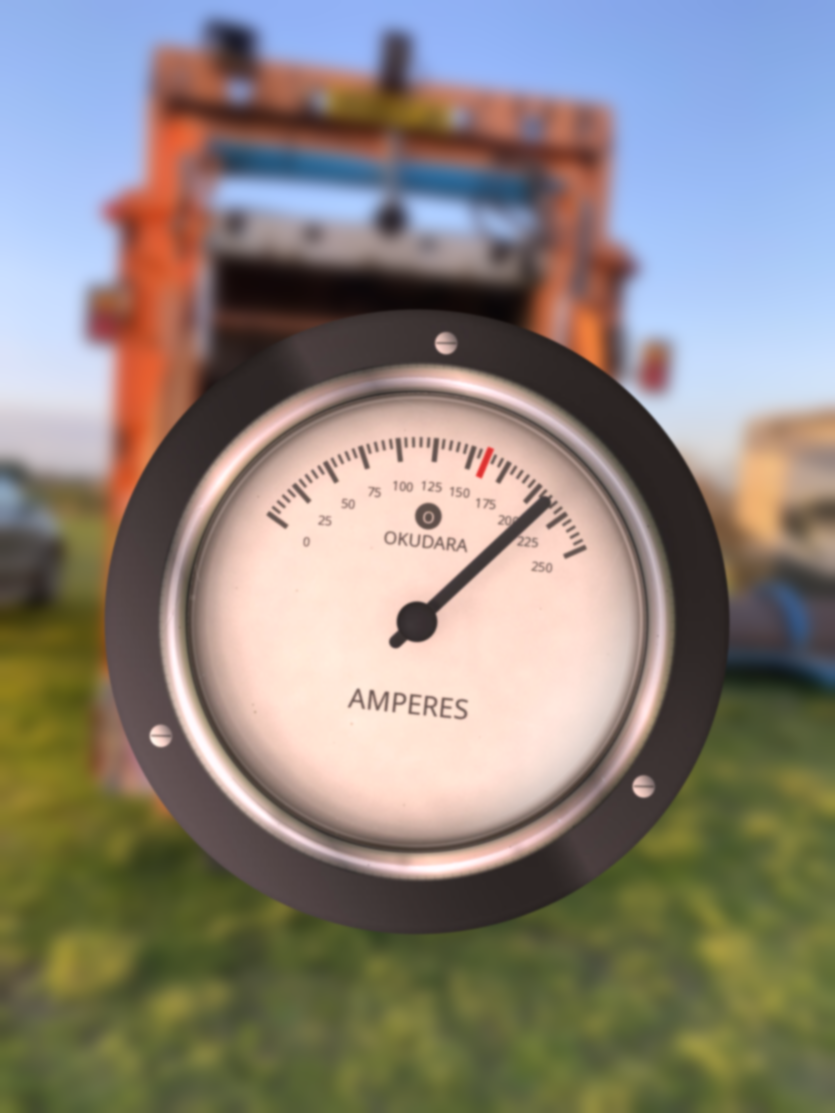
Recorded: 210 A
